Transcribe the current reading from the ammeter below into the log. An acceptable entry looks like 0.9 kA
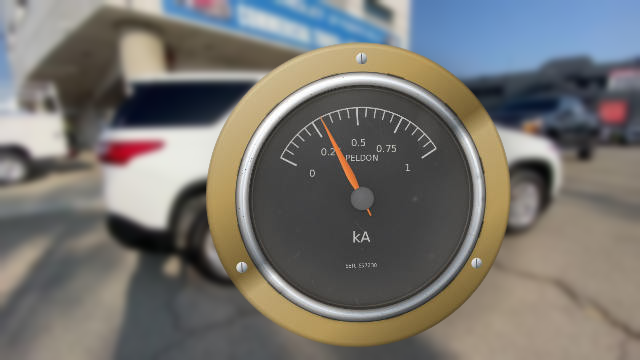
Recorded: 0.3 kA
